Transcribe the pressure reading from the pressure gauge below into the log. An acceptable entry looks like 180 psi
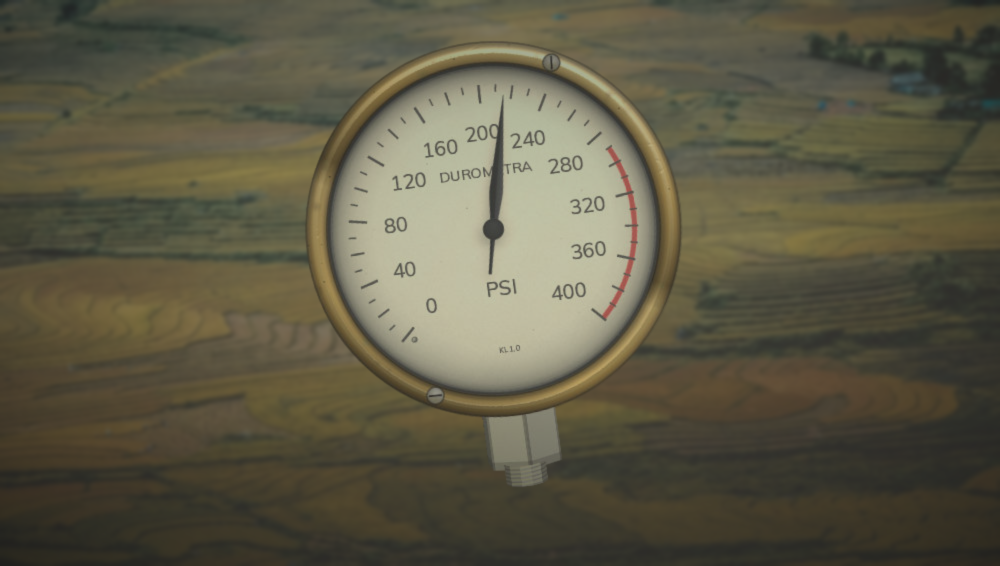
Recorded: 215 psi
